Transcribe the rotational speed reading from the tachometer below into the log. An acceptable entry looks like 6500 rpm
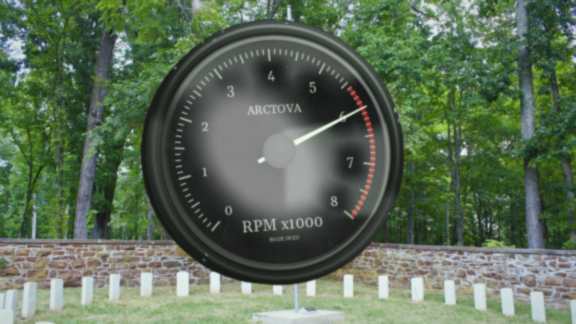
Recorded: 6000 rpm
